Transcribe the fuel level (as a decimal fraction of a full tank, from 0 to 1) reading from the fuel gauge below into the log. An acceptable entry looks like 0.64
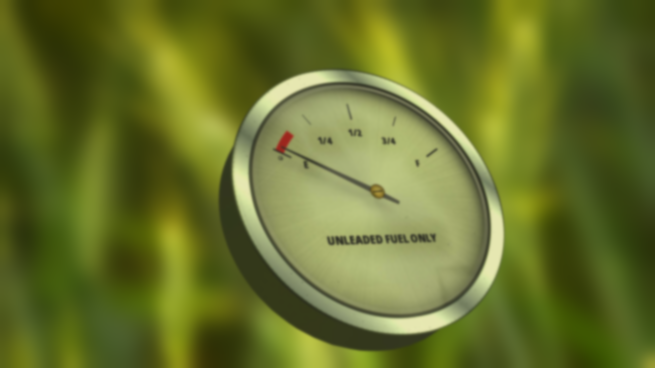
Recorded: 0
